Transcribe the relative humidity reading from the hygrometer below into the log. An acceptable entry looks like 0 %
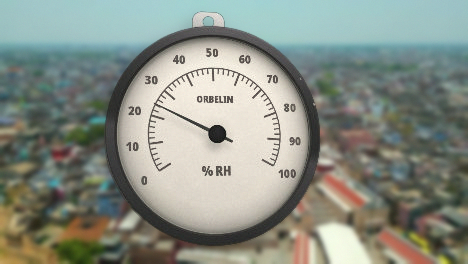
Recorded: 24 %
